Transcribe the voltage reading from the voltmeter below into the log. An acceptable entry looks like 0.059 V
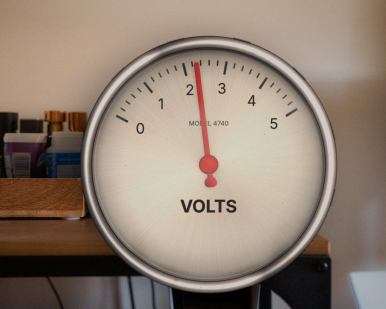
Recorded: 2.3 V
